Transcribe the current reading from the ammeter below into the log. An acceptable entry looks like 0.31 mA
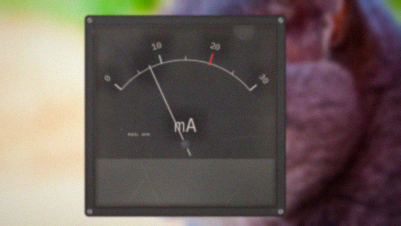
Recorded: 7.5 mA
